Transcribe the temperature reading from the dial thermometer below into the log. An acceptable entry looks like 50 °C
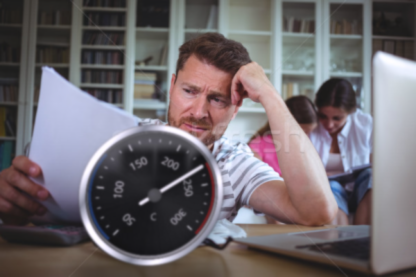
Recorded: 230 °C
